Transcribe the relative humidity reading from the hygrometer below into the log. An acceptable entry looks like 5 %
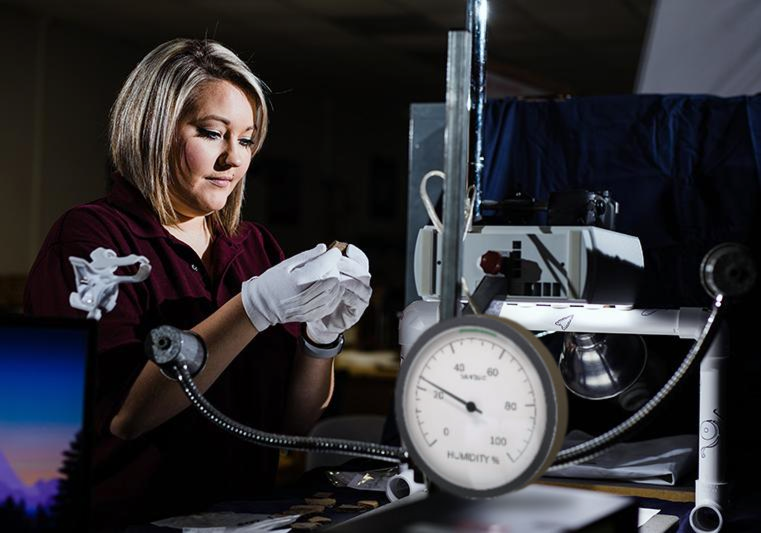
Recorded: 24 %
